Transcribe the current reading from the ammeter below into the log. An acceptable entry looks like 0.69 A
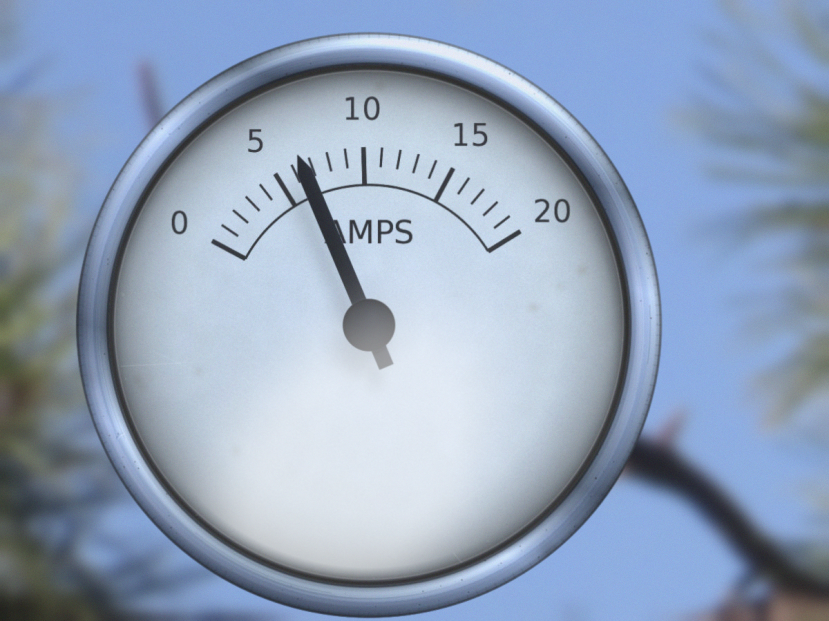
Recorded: 6.5 A
